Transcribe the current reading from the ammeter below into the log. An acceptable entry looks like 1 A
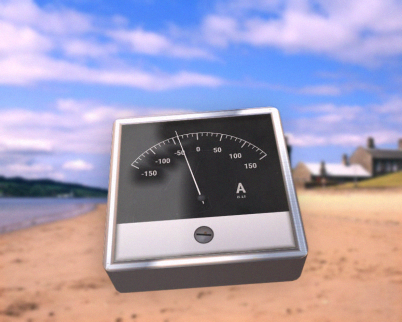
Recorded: -40 A
